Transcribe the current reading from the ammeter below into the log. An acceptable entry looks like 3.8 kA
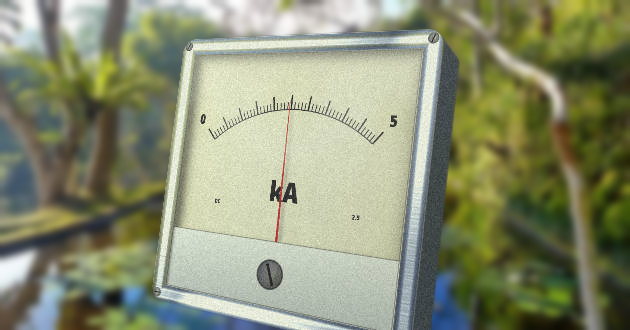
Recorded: 2.5 kA
